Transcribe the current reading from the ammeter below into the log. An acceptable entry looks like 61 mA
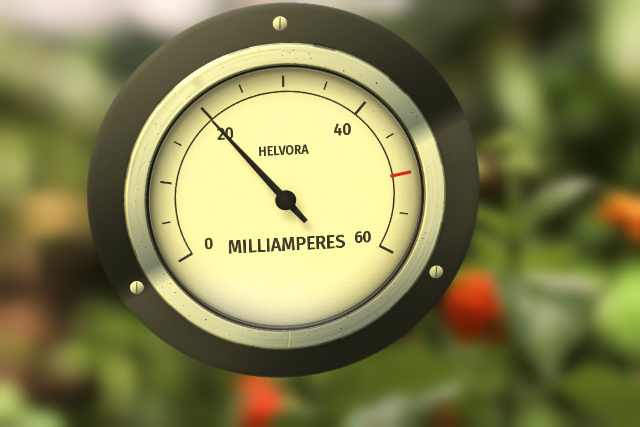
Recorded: 20 mA
